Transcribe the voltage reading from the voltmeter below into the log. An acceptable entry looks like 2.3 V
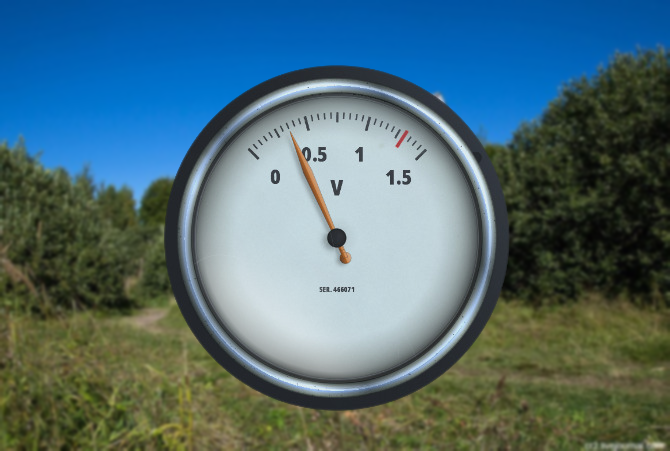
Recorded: 0.35 V
